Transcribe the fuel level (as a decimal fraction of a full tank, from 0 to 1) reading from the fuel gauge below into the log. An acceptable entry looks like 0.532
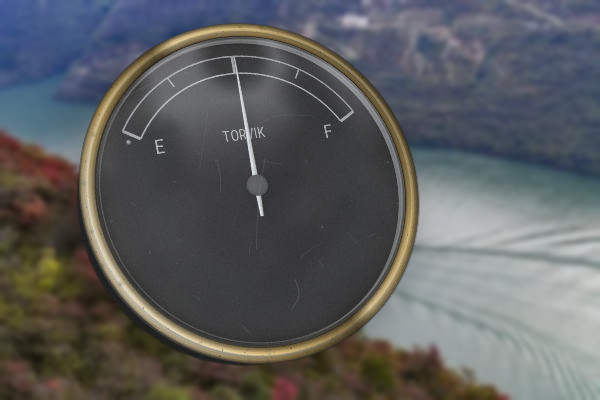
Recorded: 0.5
